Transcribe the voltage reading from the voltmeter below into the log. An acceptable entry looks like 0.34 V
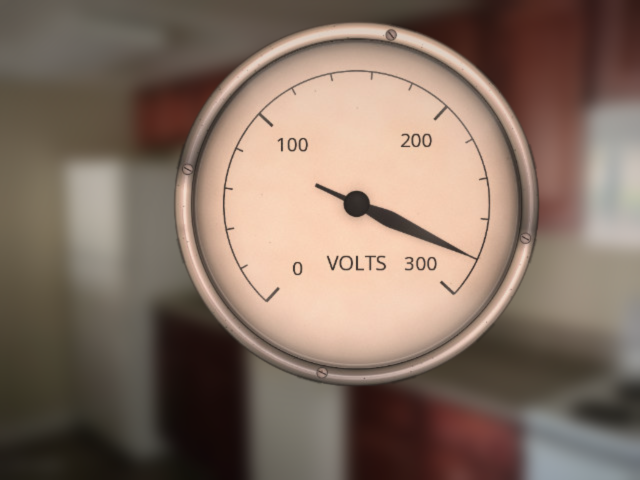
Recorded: 280 V
